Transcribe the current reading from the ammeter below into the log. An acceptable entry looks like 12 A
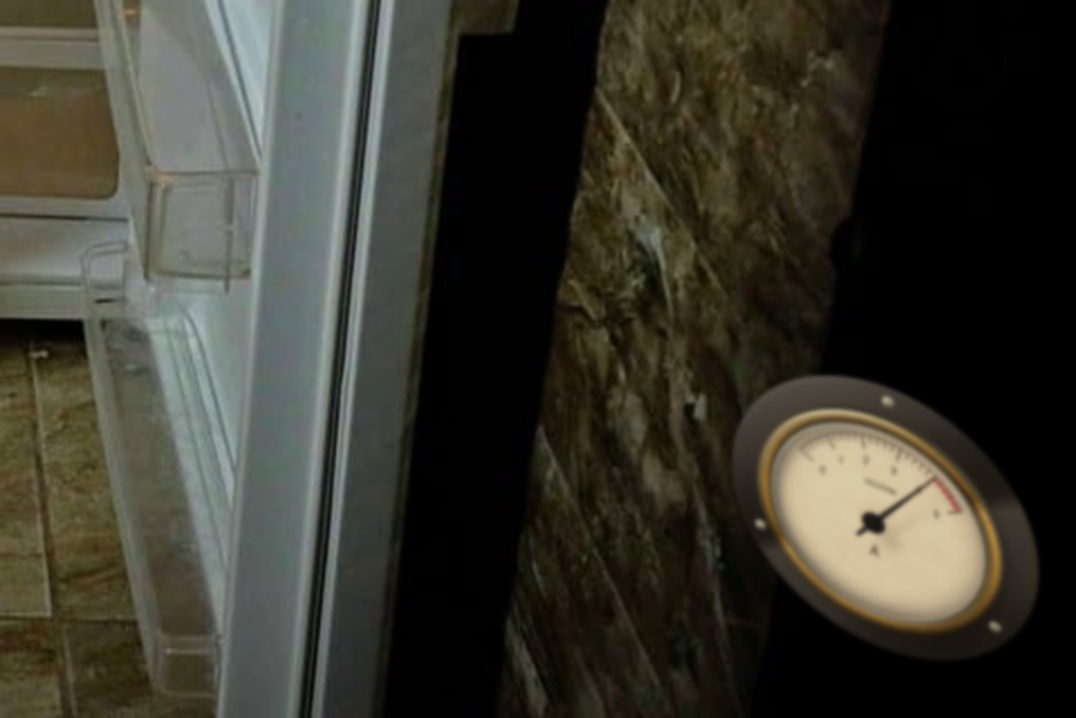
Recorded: 4 A
